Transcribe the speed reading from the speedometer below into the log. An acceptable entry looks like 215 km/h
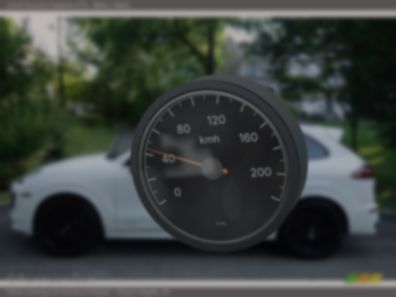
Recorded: 45 km/h
